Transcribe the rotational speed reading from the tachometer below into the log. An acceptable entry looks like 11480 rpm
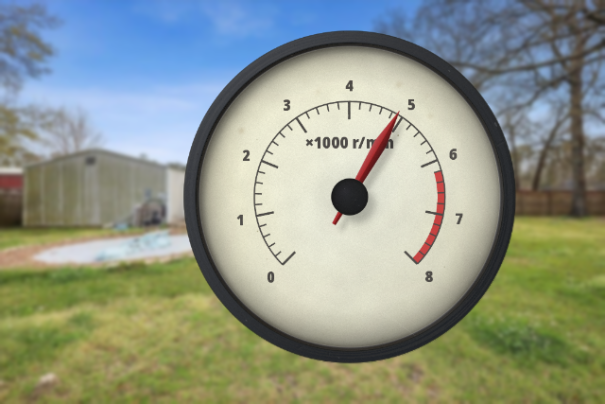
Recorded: 4900 rpm
